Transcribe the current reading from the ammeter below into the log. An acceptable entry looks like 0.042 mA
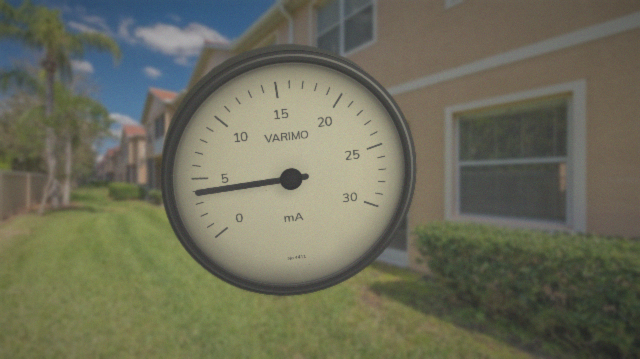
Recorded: 4 mA
